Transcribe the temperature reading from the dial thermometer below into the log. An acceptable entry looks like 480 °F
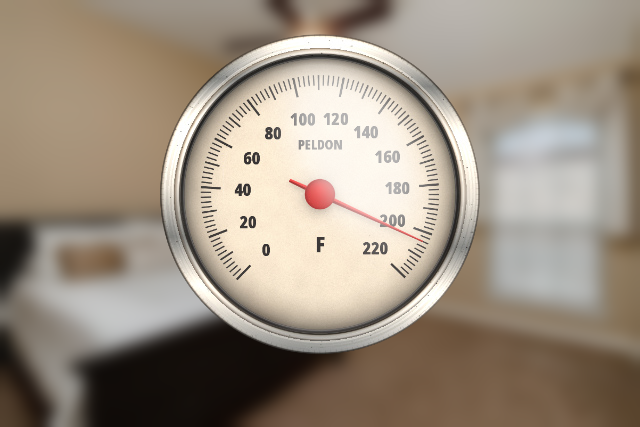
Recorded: 204 °F
